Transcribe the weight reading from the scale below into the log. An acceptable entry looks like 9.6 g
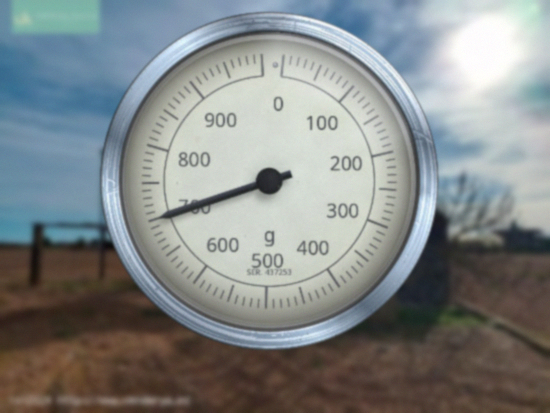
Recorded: 700 g
